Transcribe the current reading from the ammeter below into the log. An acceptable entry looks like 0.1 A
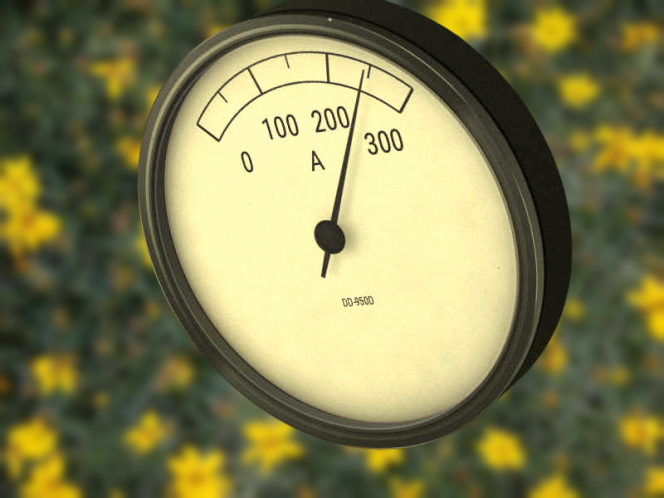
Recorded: 250 A
